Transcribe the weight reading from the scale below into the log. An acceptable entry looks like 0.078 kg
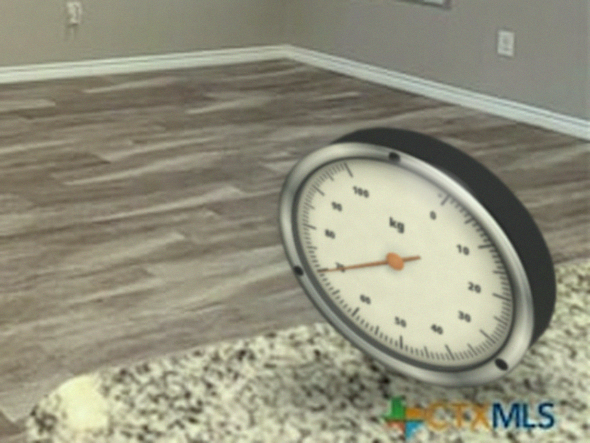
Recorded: 70 kg
